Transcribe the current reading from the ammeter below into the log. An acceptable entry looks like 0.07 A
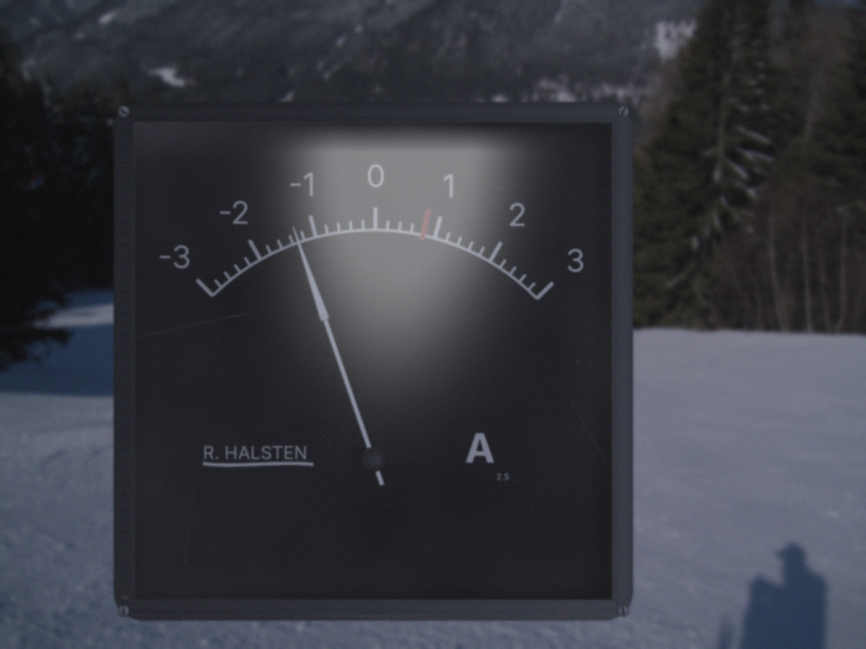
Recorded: -1.3 A
